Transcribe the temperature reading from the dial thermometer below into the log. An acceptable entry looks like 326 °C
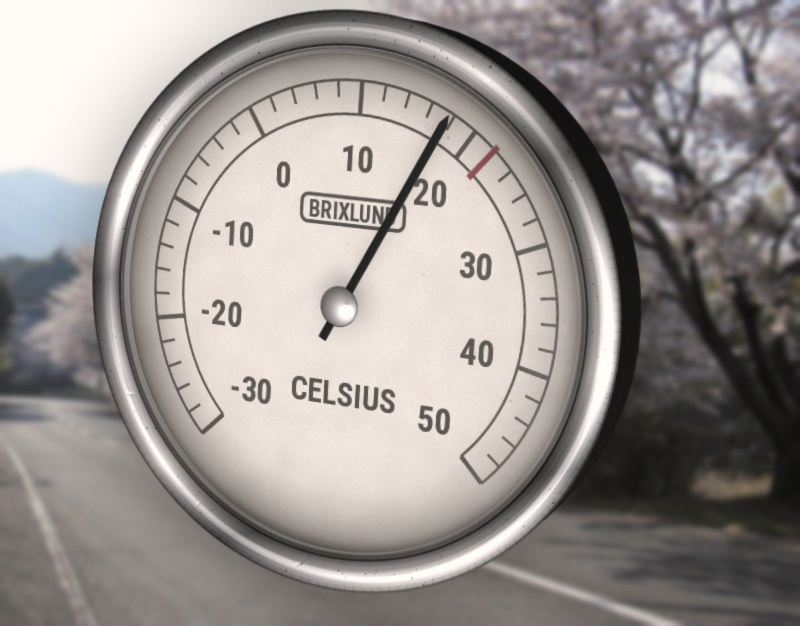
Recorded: 18 °C
